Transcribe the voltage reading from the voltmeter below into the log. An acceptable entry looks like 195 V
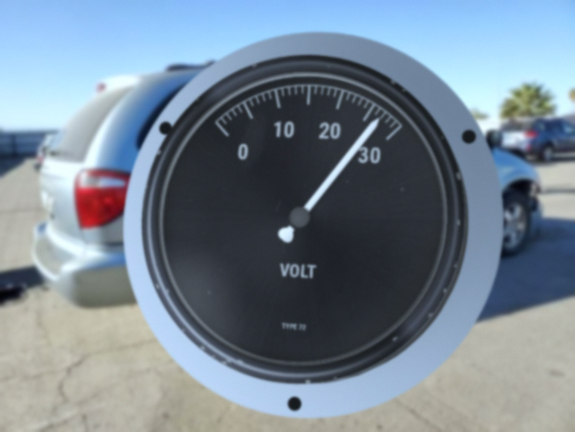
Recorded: 27 V
